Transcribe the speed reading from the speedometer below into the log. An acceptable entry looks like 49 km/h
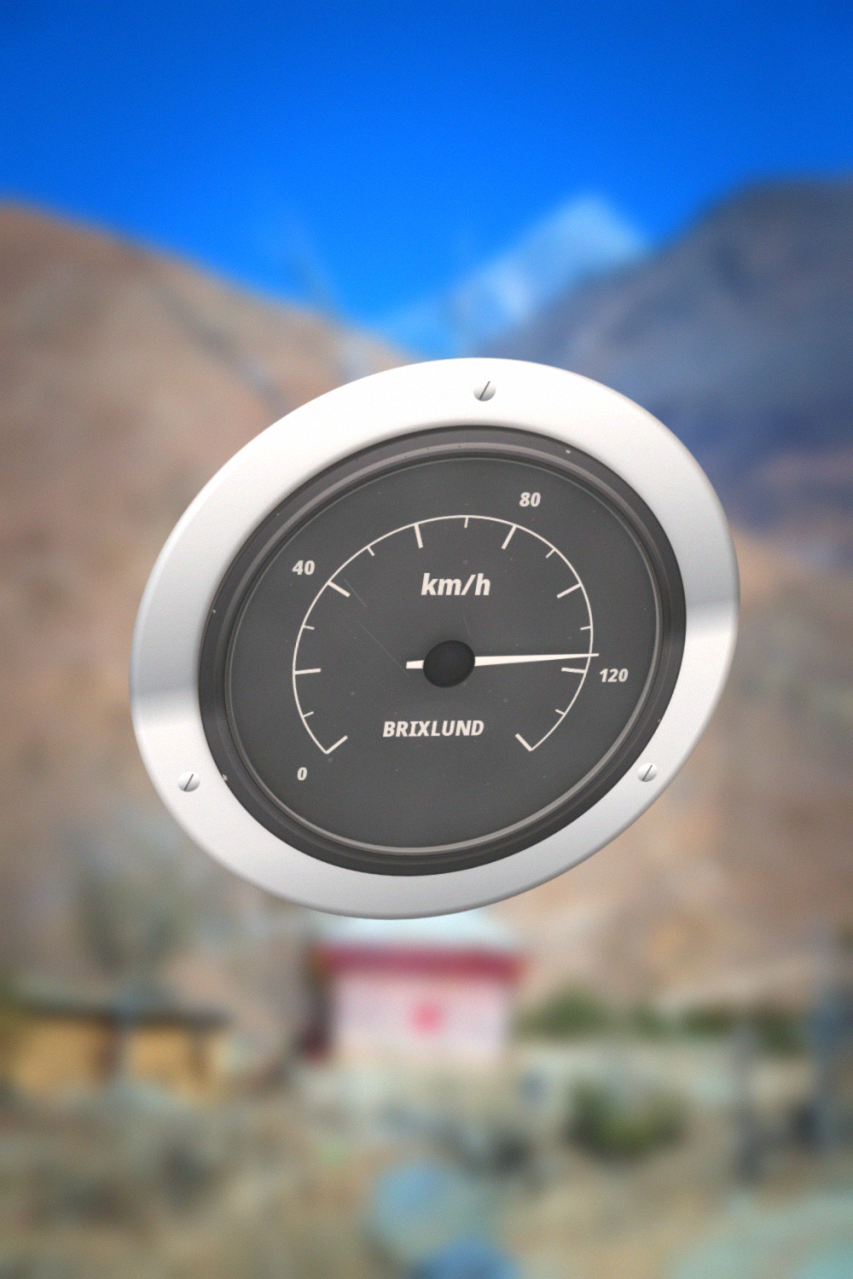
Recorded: 115 km/h
